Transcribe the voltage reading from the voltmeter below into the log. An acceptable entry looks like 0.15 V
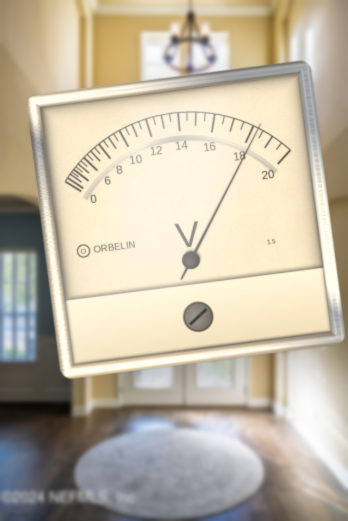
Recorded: 18.25 V
